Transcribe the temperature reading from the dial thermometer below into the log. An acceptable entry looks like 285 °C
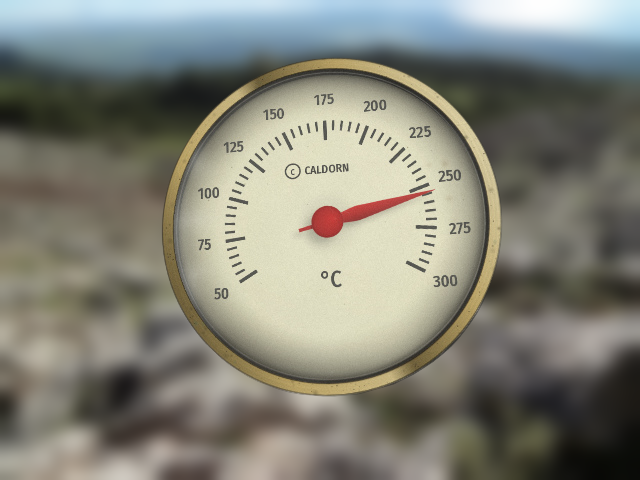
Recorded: 255 °C
